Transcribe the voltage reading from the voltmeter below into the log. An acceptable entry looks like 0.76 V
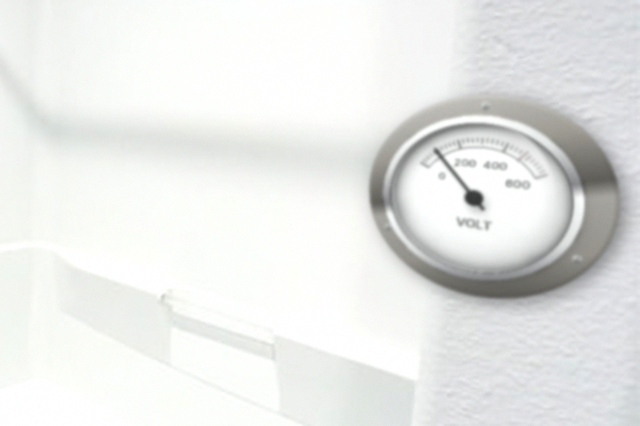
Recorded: 100 V
